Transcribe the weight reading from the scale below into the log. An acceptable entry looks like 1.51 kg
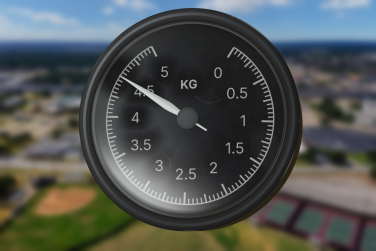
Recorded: 4.5 kg
